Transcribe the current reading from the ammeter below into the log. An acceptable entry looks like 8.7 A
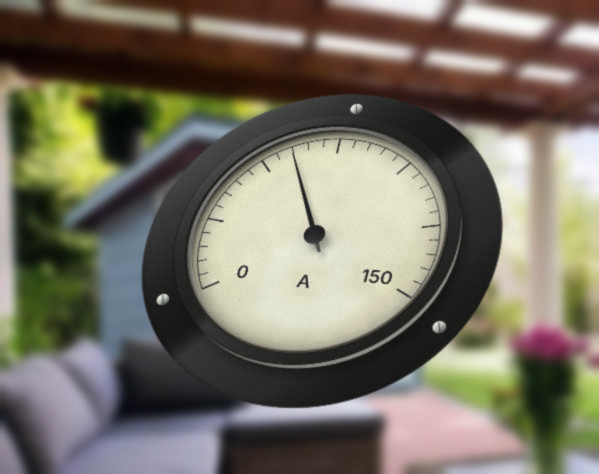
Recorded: 60 A
